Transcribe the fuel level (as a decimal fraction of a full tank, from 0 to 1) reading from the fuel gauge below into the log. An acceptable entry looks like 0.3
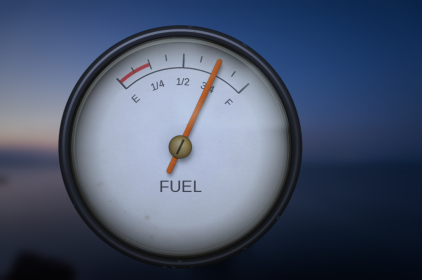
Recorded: 0.75
